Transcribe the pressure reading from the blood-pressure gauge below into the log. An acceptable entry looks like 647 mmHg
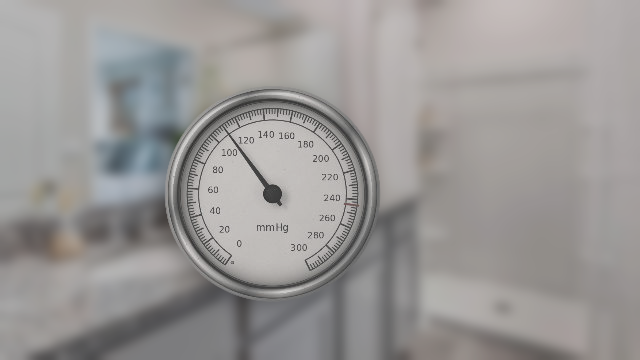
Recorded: 110 mmHg
